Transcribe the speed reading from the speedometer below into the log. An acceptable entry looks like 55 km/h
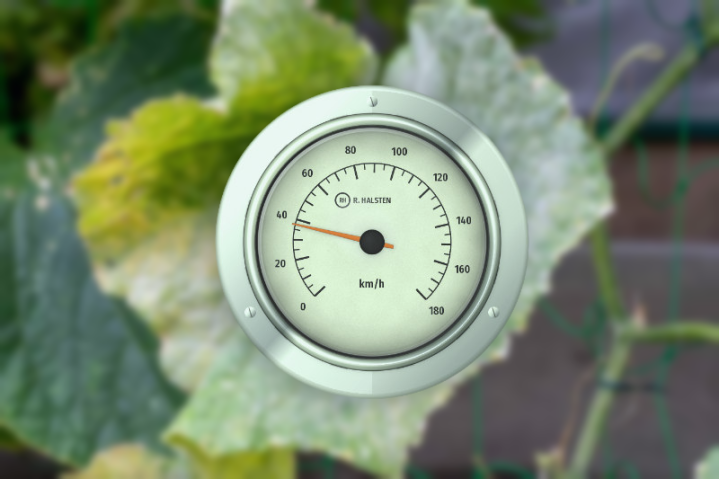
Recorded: 37.5 km/h
